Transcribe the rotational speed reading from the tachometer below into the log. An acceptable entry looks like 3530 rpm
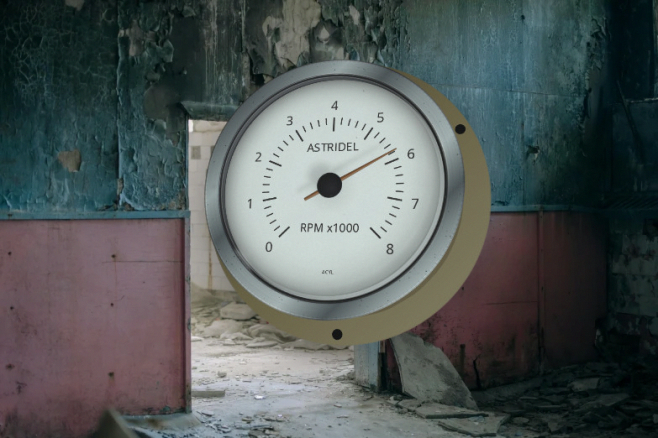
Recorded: 5800 rpm
